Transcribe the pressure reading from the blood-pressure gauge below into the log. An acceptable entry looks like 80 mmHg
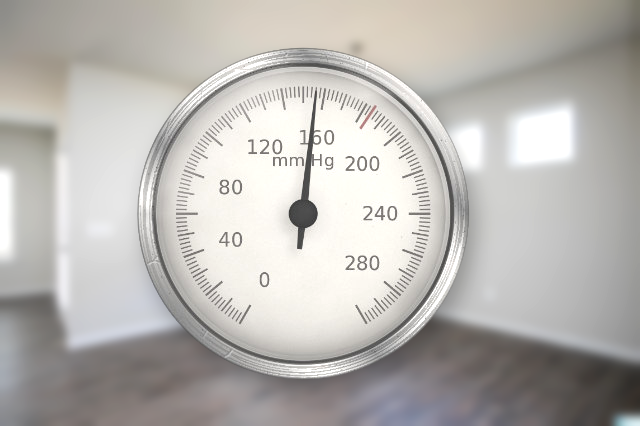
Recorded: 156 mmHg
